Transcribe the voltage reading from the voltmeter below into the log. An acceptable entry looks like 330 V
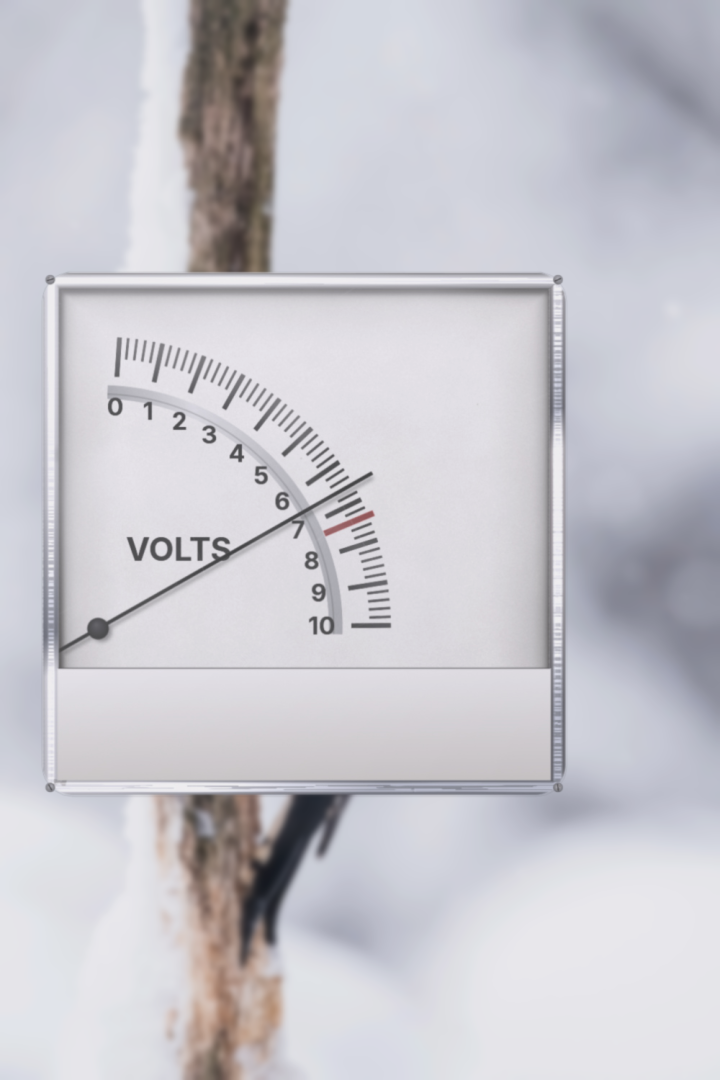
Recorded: 6.6 V
